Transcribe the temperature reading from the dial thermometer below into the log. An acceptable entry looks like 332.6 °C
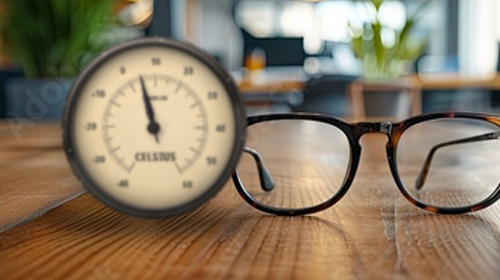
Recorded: 5 °C
